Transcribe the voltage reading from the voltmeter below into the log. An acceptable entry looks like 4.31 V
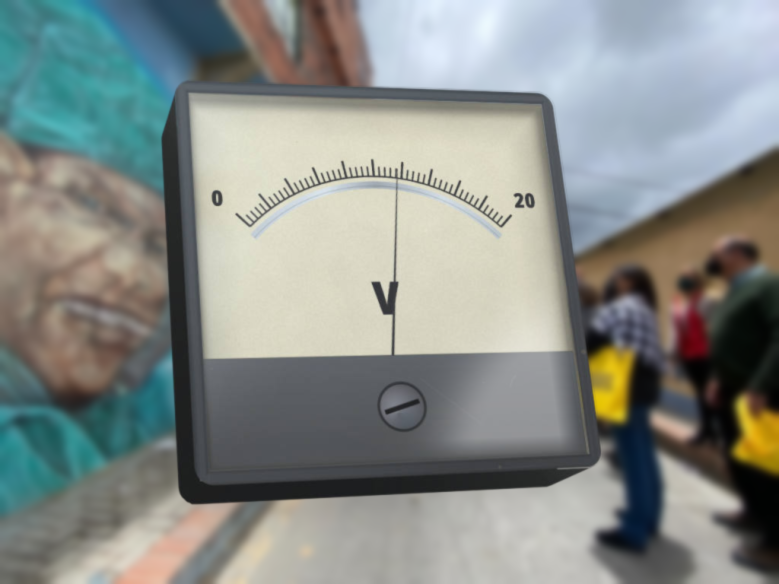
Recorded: 11.6 V
